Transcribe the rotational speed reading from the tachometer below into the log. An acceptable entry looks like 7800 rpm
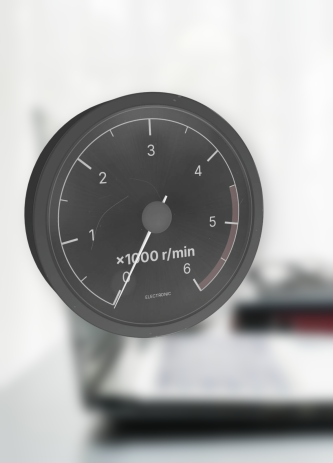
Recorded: 0 rpm
